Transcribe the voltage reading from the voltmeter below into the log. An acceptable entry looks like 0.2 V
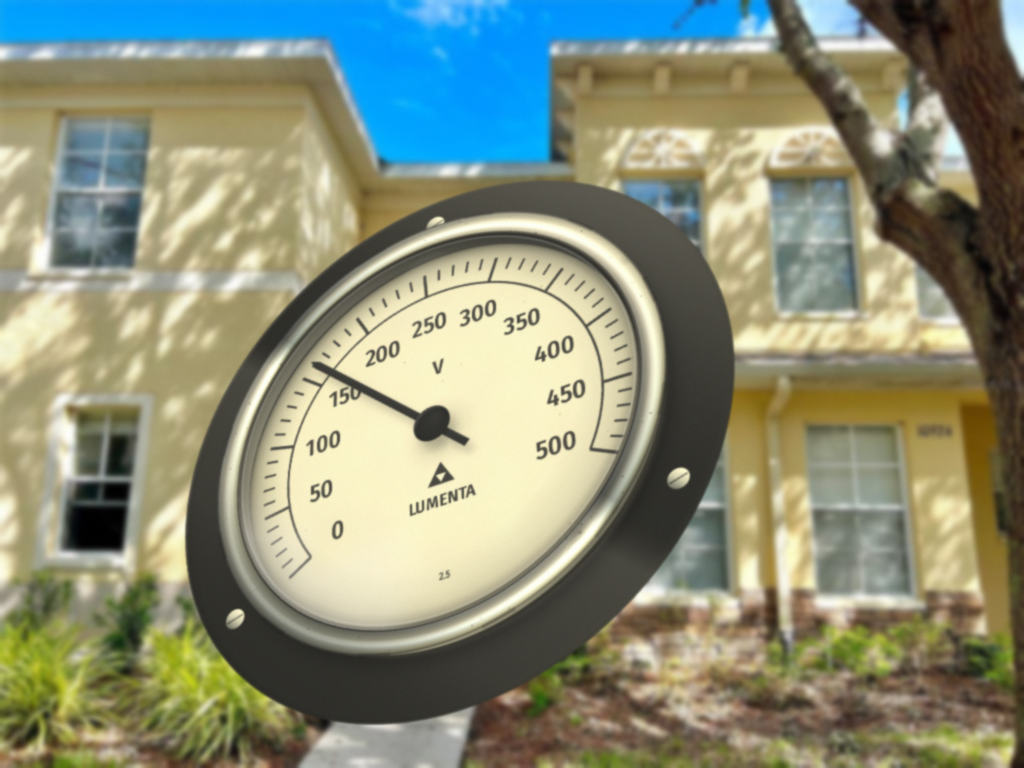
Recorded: 160 V
